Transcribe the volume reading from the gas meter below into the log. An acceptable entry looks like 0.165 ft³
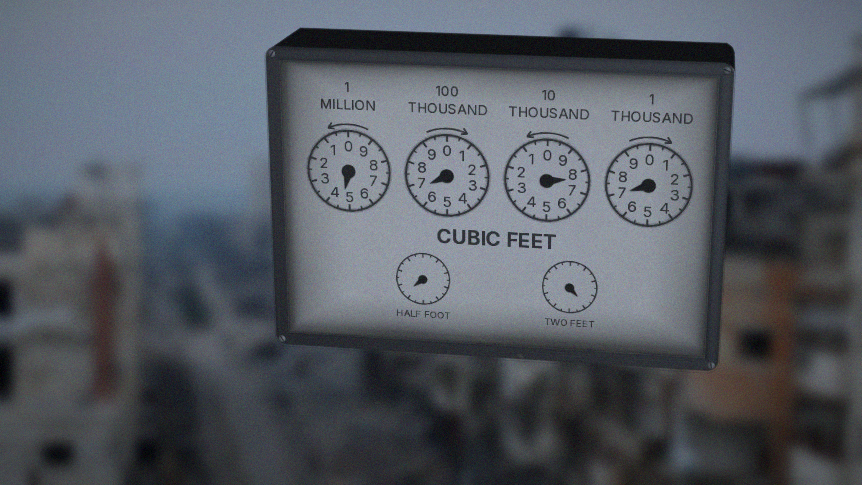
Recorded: 467700 ft³
